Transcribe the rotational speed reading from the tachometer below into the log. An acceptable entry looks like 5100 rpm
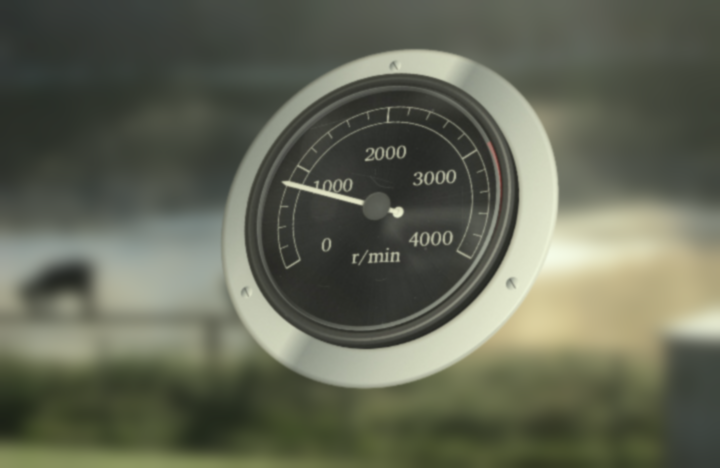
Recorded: 800 rpm
